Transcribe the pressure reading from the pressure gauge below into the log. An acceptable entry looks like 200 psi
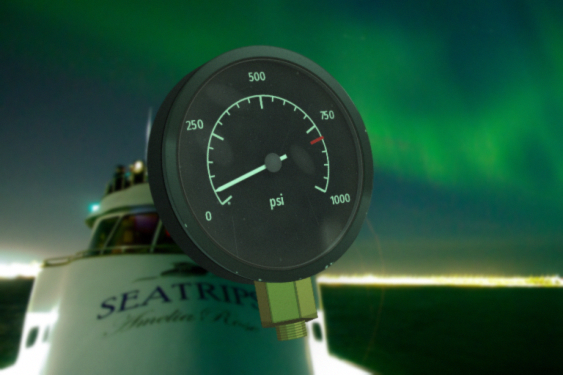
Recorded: 50 psi
